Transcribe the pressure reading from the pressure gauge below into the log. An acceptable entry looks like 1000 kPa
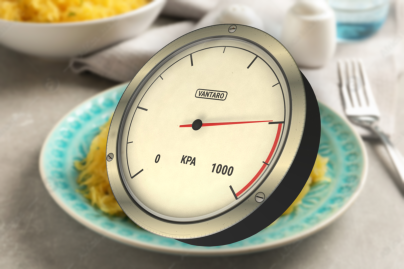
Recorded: 800 kPa
